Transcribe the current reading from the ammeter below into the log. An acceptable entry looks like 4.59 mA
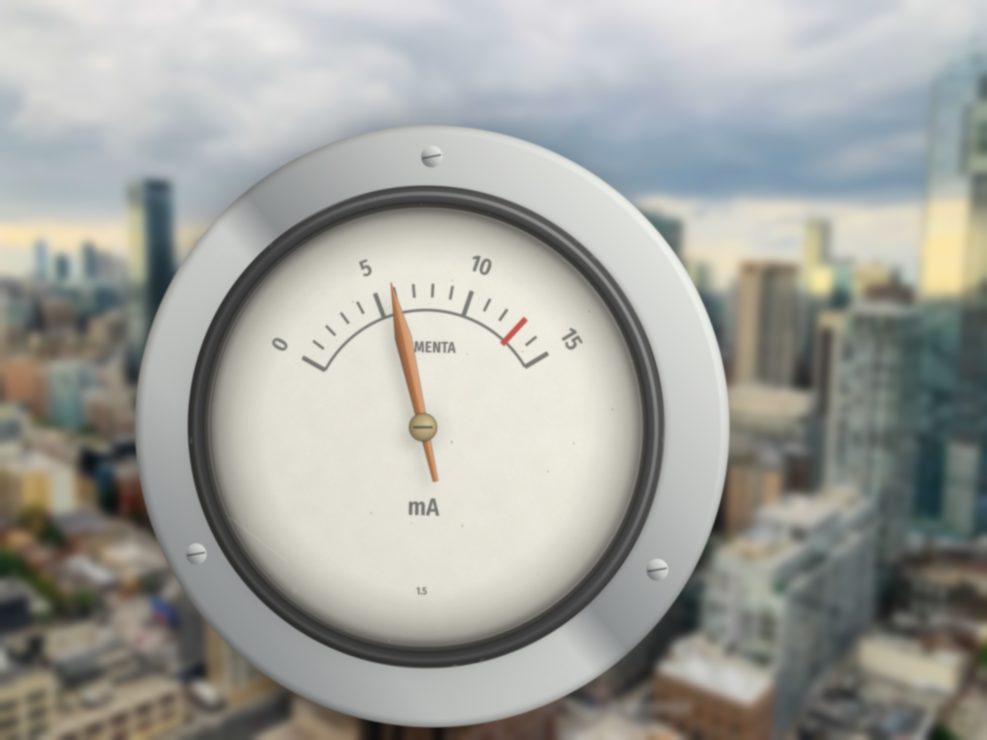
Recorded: 6 mA
